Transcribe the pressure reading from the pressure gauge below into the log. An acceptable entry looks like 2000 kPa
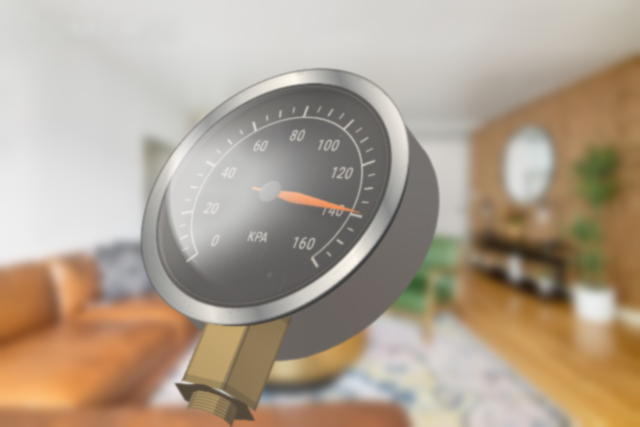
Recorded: 140 kPa
